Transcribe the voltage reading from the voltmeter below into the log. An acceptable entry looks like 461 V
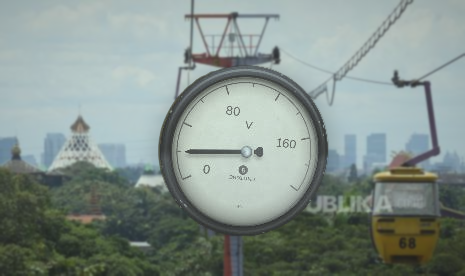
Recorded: 20 V
